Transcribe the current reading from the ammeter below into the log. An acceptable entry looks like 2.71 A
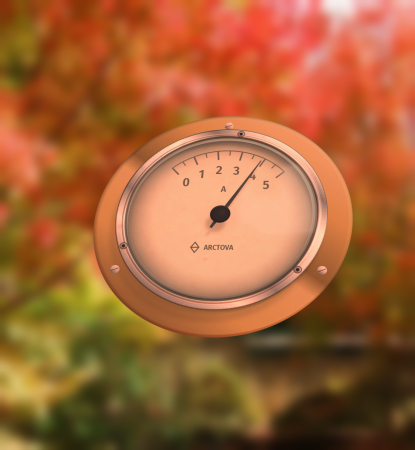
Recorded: 4 A
